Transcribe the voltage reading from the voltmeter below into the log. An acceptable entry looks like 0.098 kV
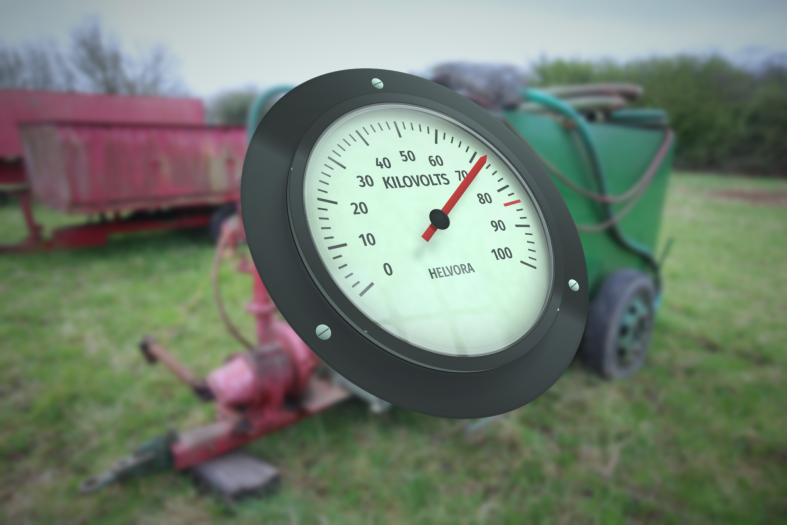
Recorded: 72 kV
